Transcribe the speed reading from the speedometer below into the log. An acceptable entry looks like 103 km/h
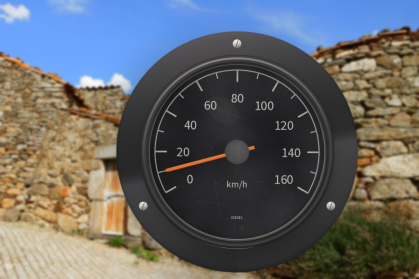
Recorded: 10 km/h
